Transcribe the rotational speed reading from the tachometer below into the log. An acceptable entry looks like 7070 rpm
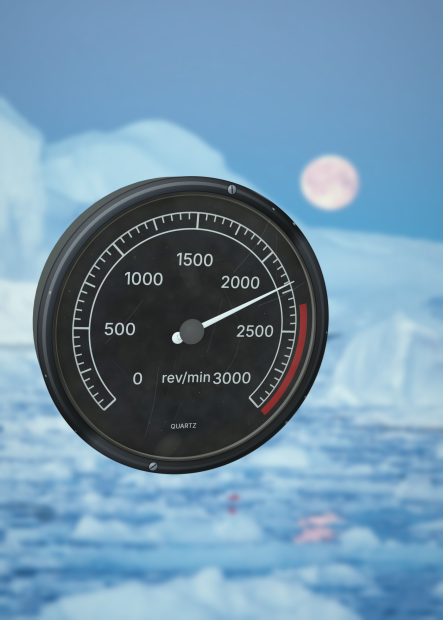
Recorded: 2200 rpm
